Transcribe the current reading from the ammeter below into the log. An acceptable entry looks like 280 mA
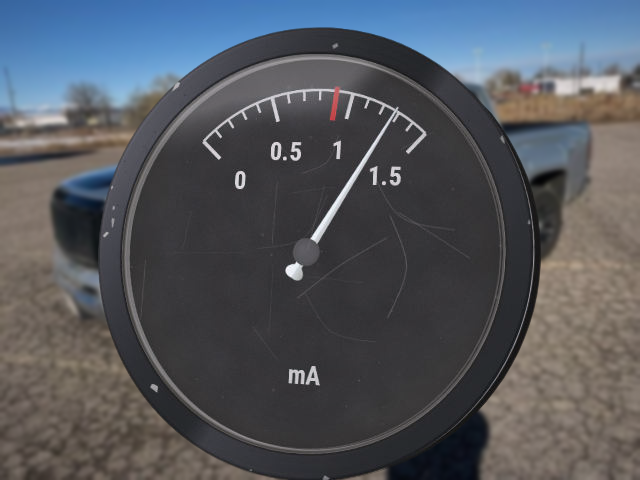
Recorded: 1.3 mA
